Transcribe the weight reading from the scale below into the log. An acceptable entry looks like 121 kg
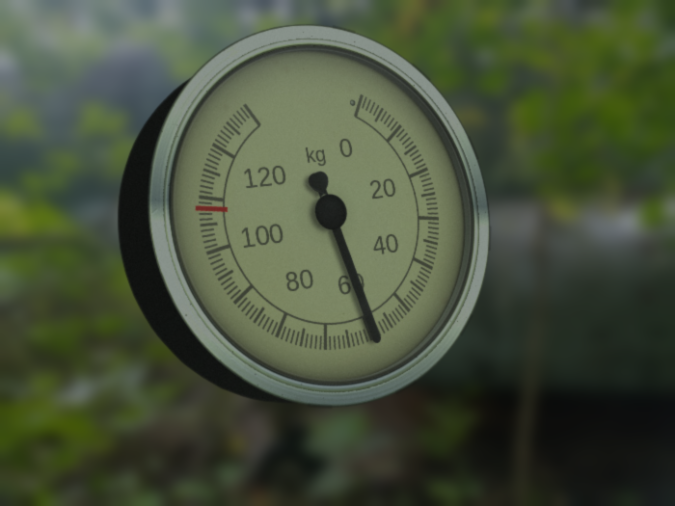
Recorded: 60 kg
